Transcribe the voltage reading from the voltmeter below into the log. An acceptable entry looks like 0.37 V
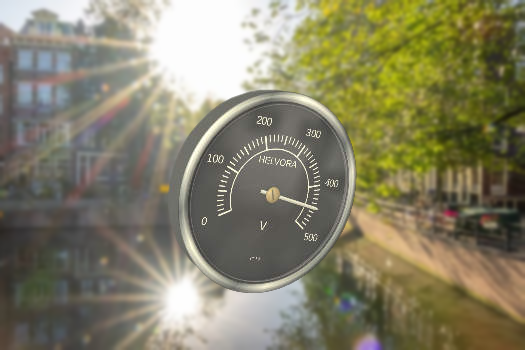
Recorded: 450 V
